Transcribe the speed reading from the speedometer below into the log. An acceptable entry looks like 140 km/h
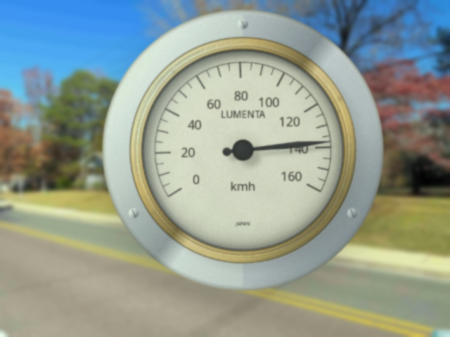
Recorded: 137.5 km/h
